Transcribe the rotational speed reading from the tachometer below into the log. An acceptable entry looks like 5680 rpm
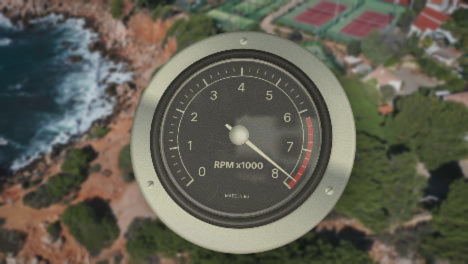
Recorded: 7800 rpm
